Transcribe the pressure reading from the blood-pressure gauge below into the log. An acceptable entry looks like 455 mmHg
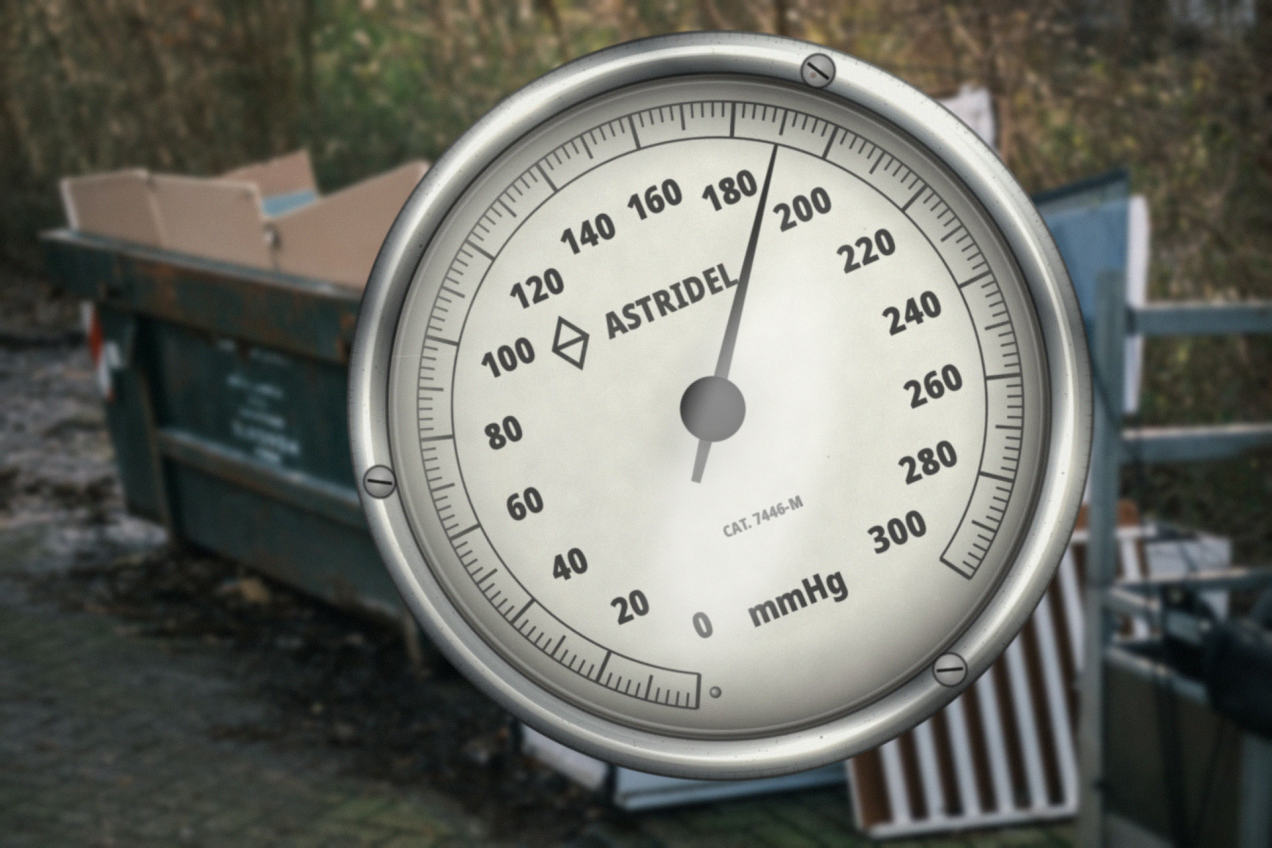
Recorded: 190 mmHg
